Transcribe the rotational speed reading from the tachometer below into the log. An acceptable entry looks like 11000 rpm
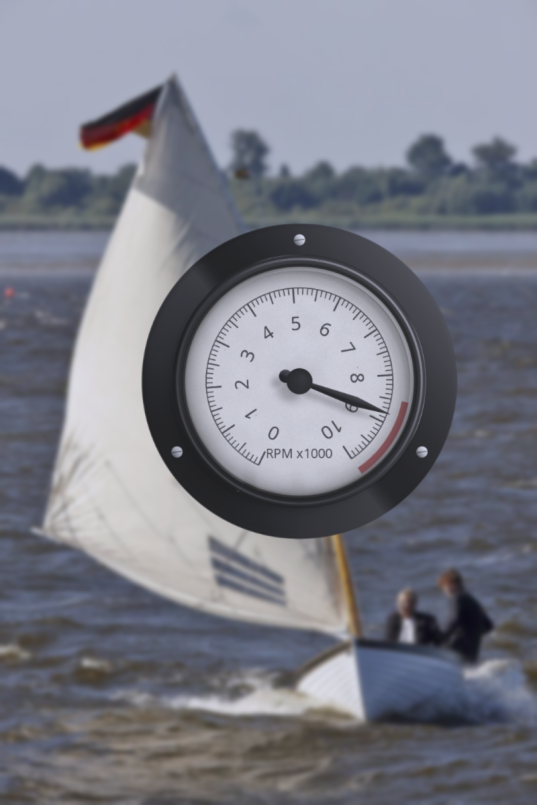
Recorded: 8800 rpm
